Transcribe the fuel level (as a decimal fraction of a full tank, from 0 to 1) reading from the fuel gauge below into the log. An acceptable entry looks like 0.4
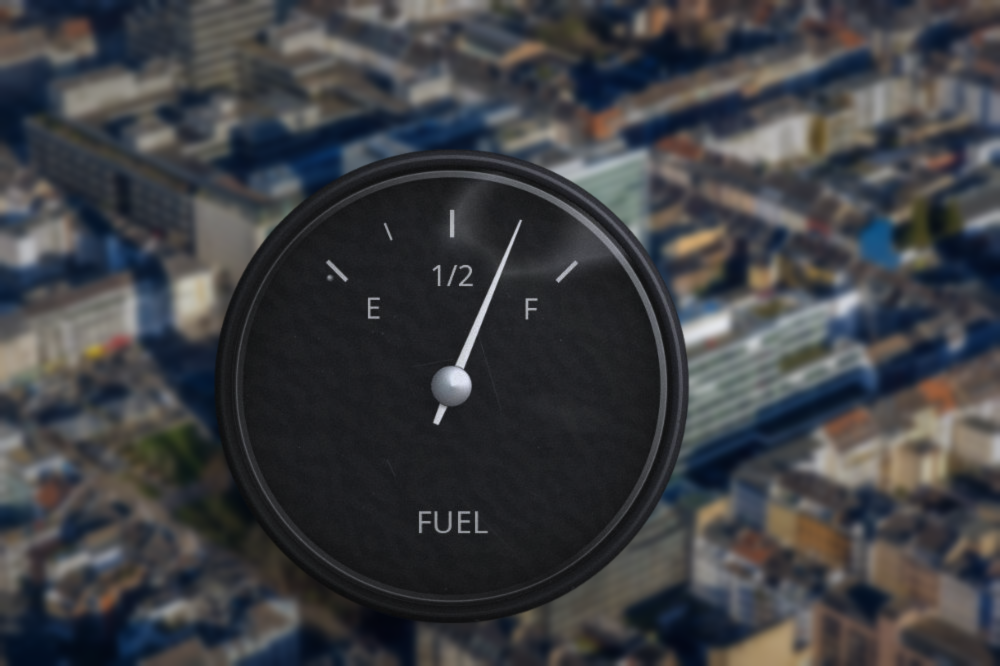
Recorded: 0.75
